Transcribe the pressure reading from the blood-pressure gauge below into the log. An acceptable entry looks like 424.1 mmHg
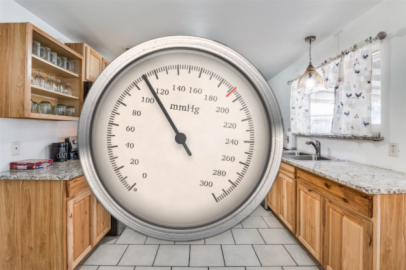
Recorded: 110 mmHg
